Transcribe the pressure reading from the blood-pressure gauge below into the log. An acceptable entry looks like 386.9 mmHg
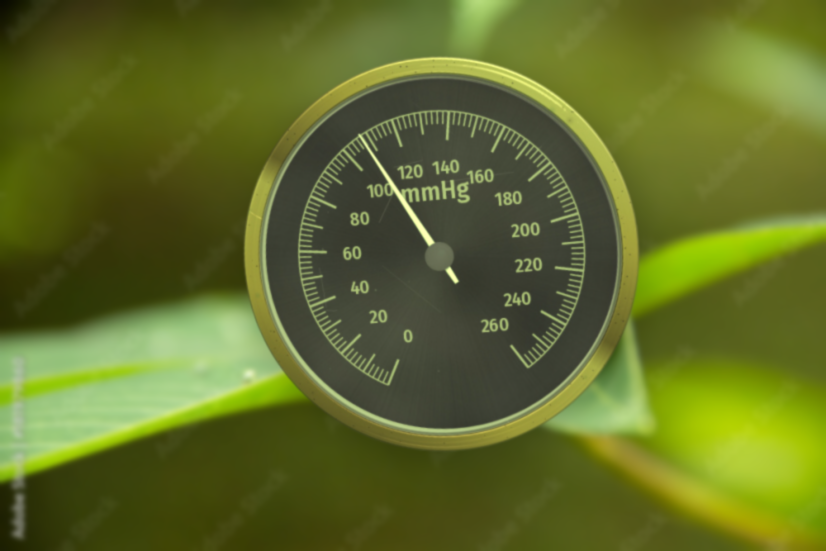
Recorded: 108 mmHg
